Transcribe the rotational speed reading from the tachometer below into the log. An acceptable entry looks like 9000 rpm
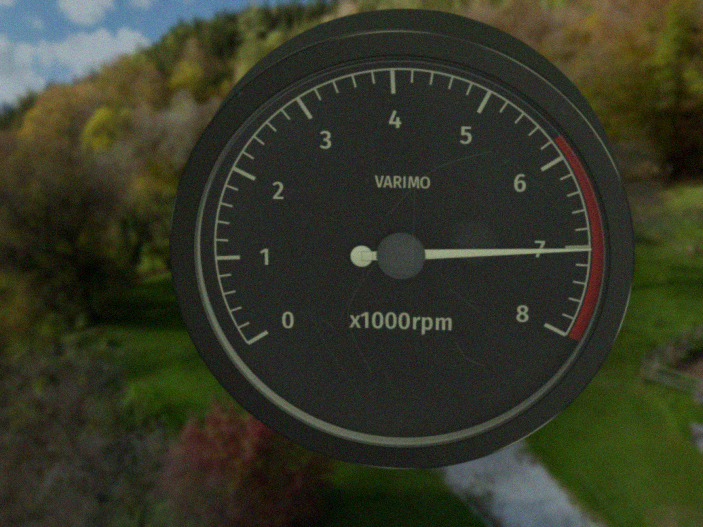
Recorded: 7000 rpm
